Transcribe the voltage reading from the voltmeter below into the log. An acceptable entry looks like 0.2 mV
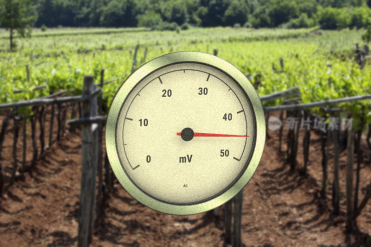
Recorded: 45 mV
